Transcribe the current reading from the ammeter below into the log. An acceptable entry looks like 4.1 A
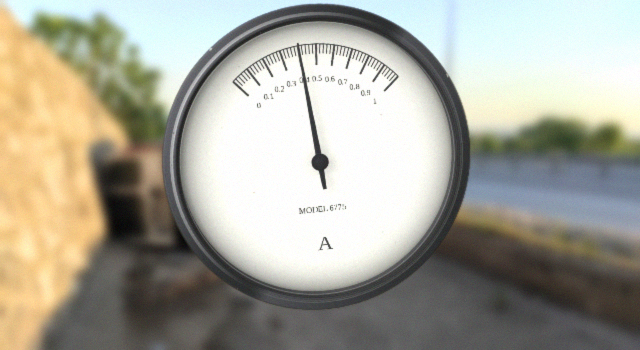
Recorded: 0.4 A
